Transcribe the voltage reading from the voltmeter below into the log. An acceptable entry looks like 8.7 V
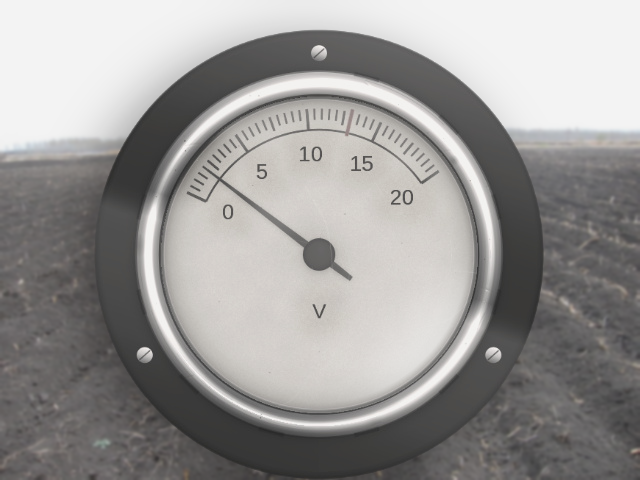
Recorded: 2 V
